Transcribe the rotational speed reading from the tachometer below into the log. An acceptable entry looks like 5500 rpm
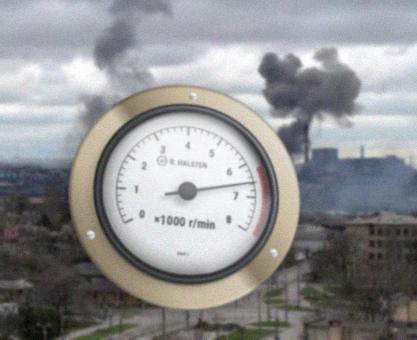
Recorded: 6600 rpm
